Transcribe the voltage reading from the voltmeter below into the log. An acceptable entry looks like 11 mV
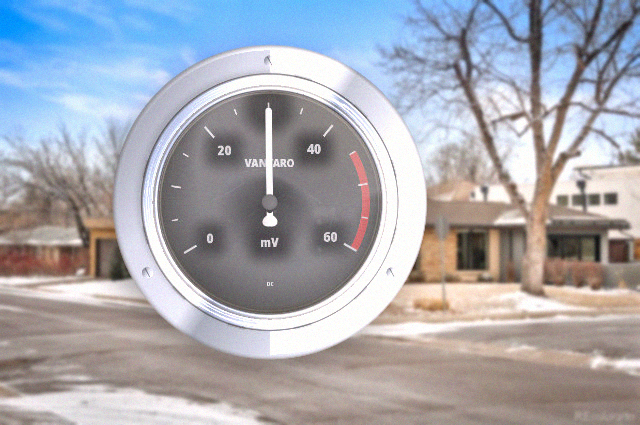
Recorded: 30 mV
